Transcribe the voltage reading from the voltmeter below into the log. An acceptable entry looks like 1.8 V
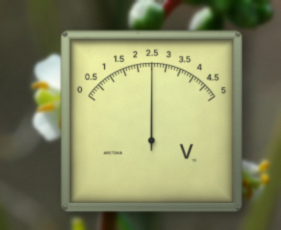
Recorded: 2.5 V
